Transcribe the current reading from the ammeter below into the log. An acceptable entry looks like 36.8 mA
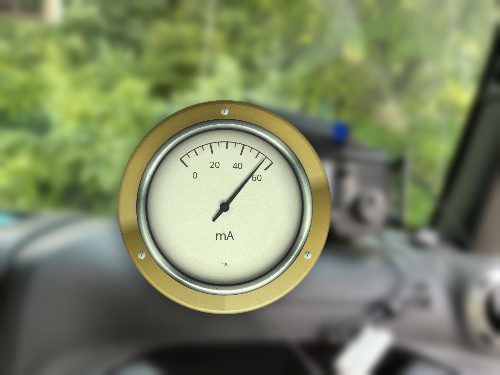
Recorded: 55 mA
